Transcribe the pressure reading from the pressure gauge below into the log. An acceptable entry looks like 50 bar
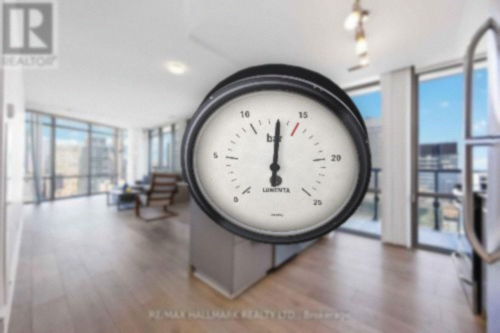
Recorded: 13 bar
